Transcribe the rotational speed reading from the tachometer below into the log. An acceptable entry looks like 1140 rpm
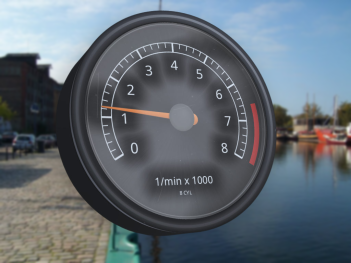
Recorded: 1200 rpm
